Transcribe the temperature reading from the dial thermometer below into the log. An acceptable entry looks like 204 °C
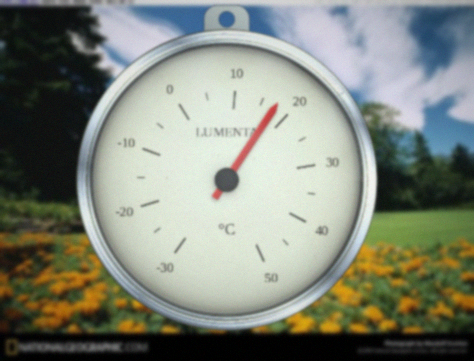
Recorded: 17.5 °C
